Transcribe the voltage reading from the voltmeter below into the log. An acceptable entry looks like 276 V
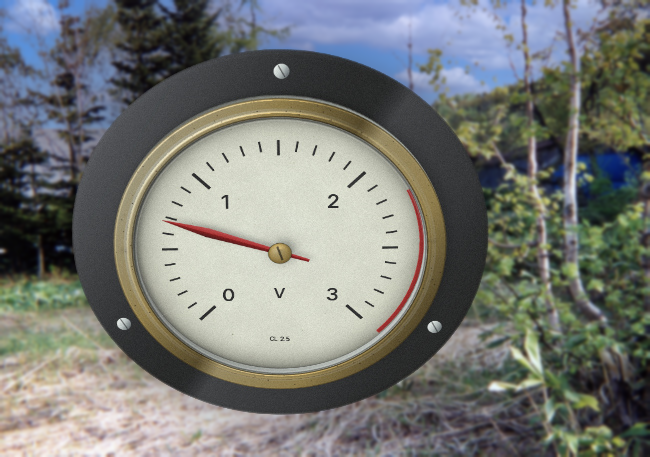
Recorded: 0.7 V
